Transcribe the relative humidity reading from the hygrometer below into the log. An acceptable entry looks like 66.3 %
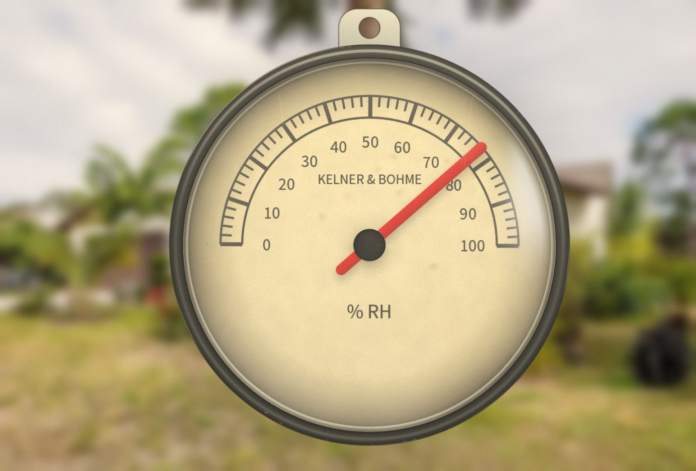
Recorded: 77 %
